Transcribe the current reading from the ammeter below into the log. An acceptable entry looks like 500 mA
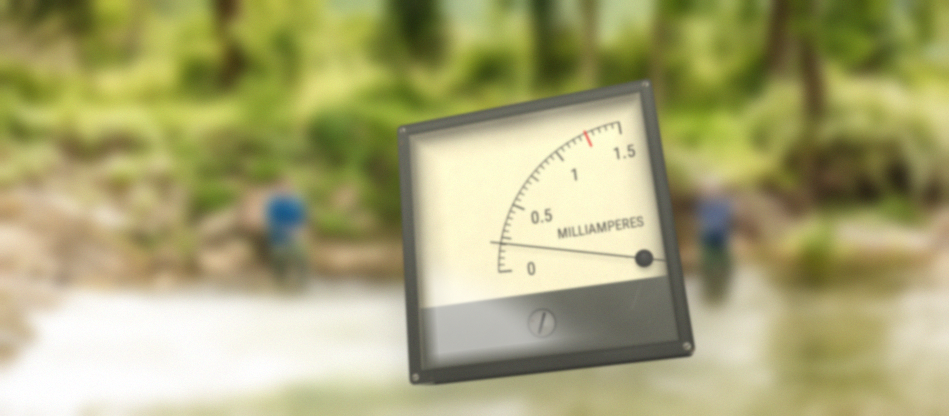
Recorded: 0.2 mA
